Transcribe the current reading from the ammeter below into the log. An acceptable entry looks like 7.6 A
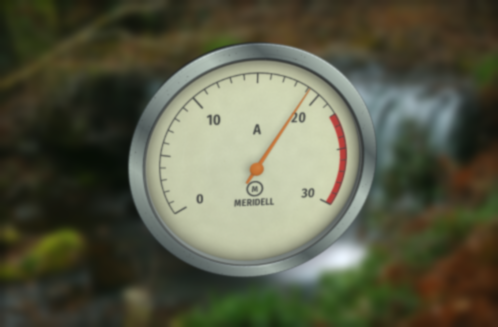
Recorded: 19 A
